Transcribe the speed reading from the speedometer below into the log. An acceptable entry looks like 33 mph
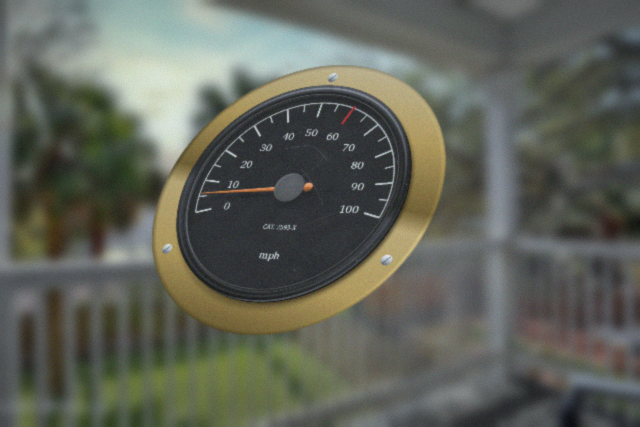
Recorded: 5 mph
